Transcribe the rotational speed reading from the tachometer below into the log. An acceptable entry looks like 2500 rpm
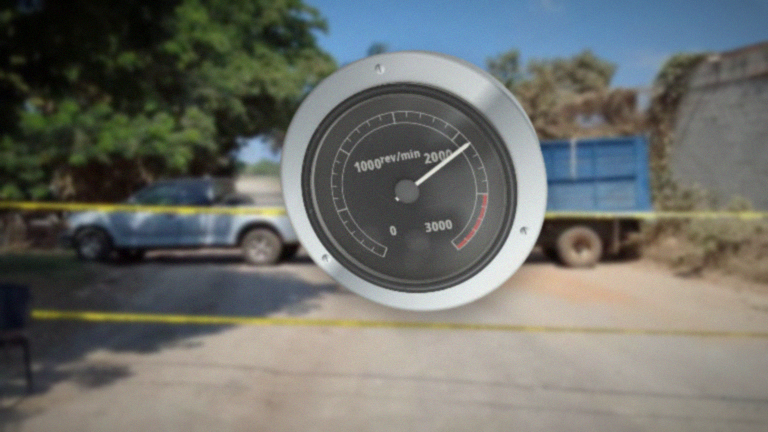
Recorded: 2100 rpm
